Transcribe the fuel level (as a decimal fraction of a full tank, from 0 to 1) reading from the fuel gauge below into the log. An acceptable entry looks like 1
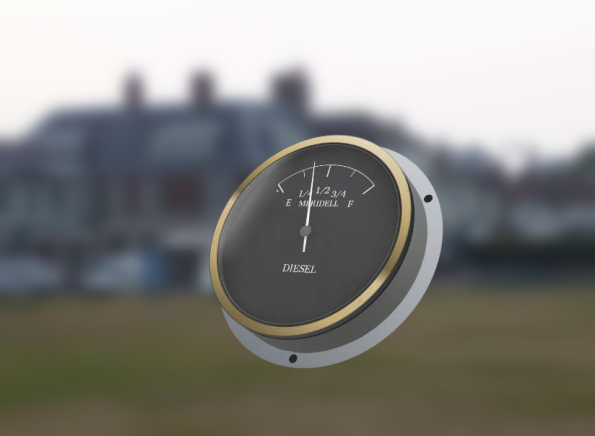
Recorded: 0.375
